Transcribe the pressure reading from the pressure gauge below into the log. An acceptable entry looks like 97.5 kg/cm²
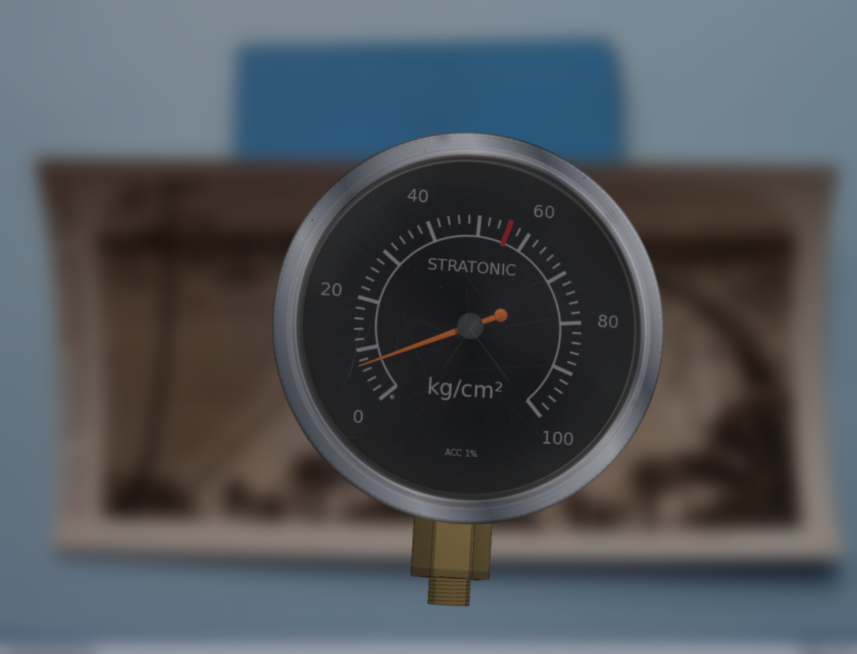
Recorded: 7 kg/cm²
